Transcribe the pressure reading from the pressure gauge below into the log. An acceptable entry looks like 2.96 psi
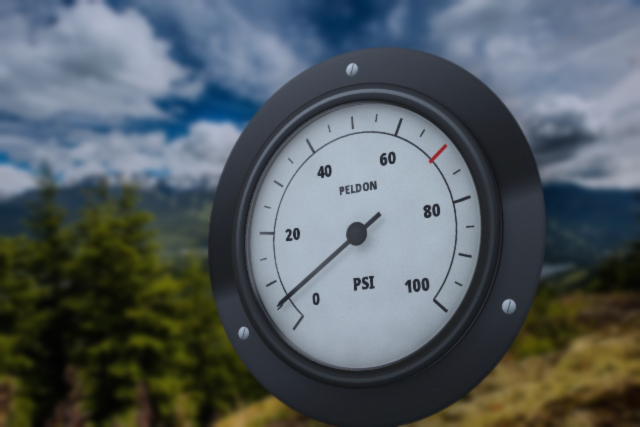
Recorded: 5 psi
